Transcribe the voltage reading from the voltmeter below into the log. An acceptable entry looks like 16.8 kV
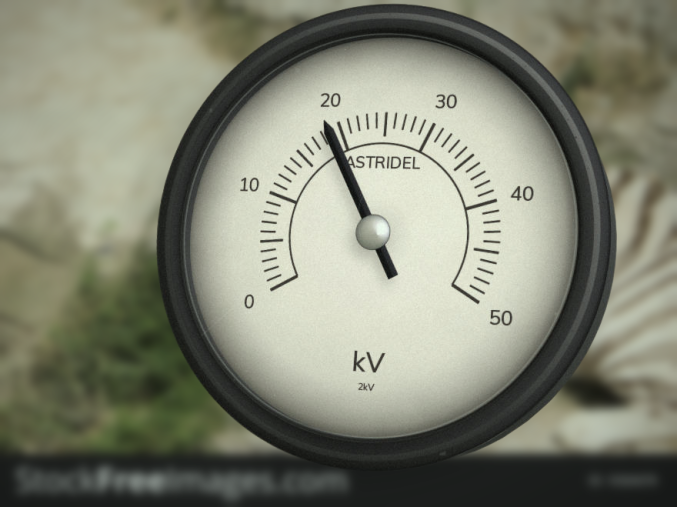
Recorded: 19 kV
